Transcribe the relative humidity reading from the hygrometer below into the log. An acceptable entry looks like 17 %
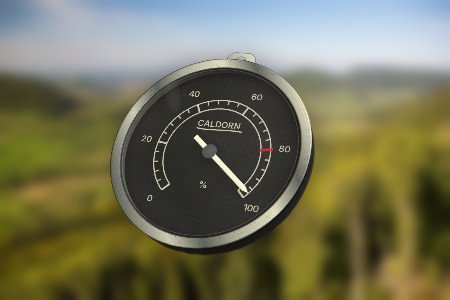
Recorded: 98 %
